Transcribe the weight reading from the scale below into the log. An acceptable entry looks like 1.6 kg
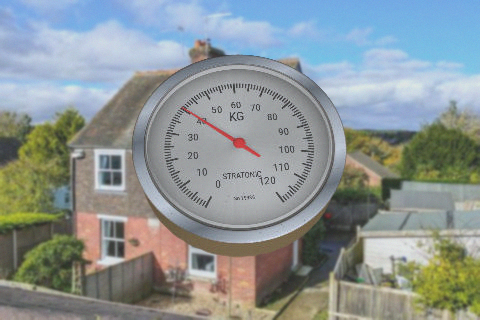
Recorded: 40 kg
